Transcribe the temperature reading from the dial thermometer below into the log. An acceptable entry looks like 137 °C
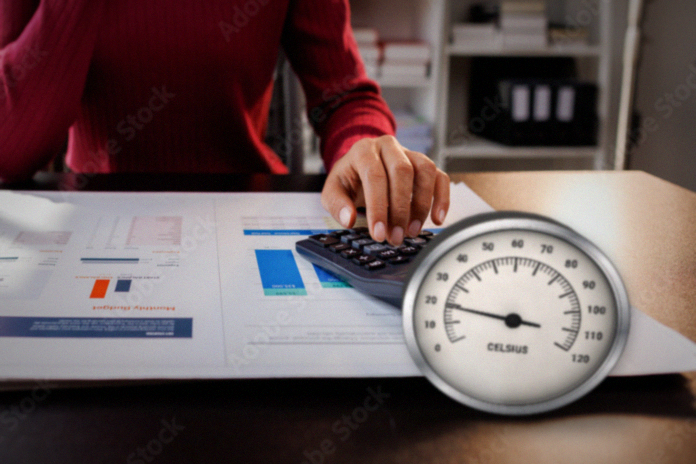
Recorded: 20 °C
